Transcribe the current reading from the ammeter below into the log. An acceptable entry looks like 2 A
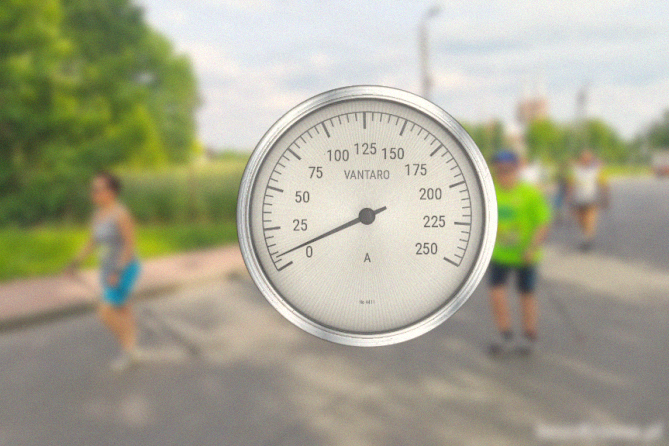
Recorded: 7.5 A
